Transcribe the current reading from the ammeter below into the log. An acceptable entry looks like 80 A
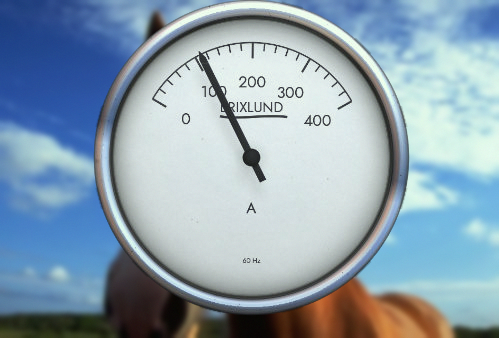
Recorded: 110 A
